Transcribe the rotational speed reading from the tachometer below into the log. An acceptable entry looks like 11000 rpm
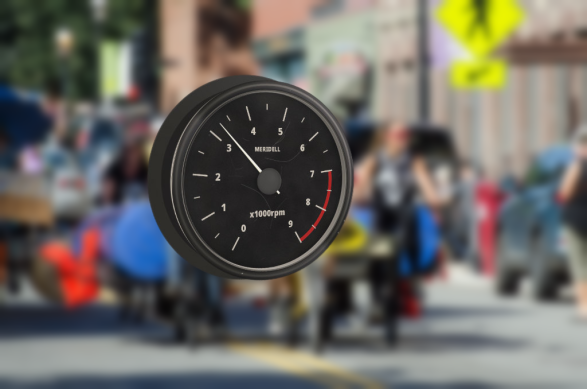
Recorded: 3250 rpm
